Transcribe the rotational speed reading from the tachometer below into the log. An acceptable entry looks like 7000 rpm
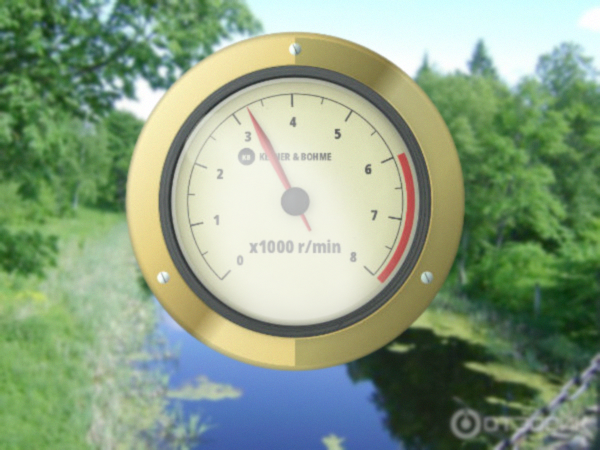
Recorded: 3250 rpm
